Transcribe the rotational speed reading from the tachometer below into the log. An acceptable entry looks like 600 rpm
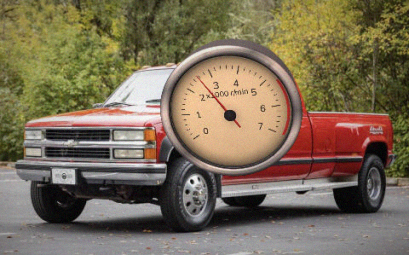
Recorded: 2600 rpm
